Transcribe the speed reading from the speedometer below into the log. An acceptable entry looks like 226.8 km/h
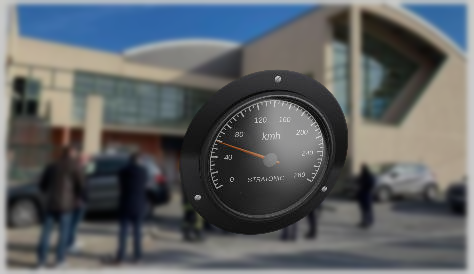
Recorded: 60 km/h
